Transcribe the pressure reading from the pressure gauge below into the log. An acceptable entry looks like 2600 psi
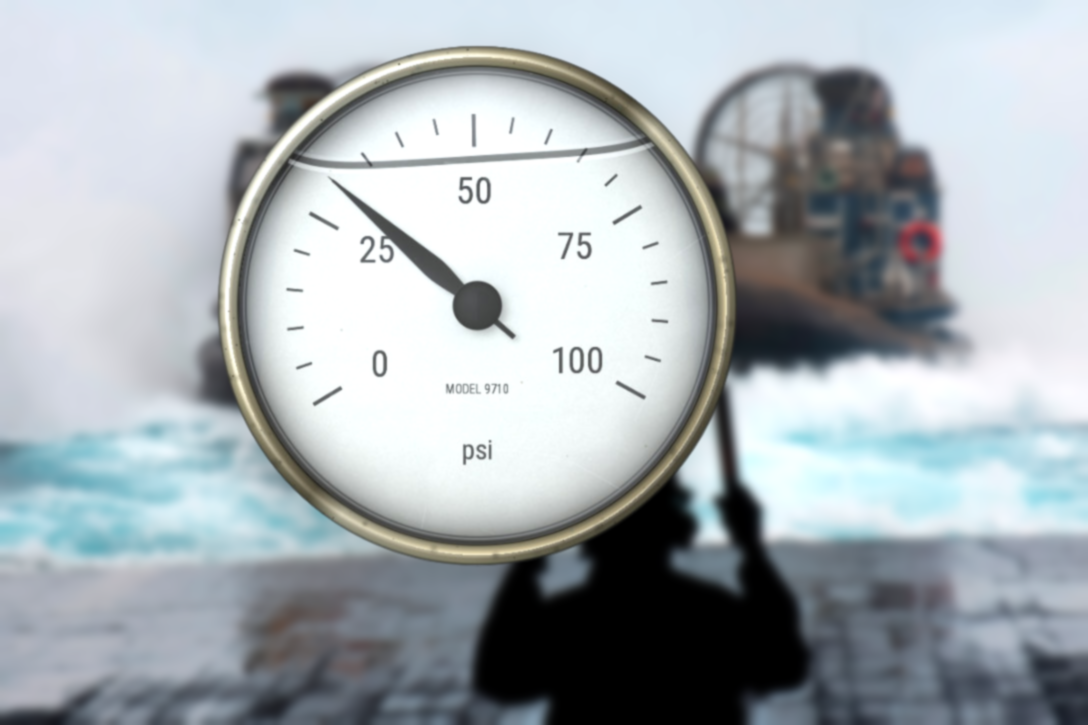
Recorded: 30 psi
